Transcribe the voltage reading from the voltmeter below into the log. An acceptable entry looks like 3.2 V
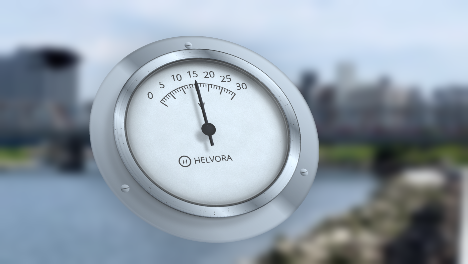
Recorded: 15 V
